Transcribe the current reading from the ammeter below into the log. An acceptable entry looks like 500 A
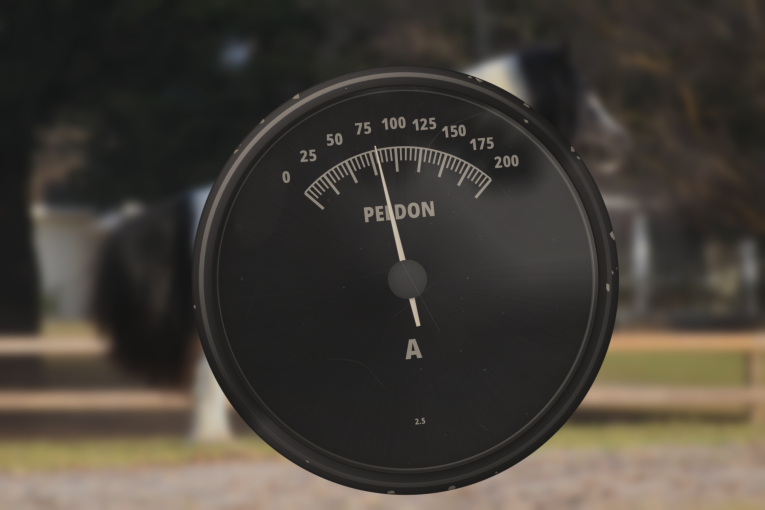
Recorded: 80 A
